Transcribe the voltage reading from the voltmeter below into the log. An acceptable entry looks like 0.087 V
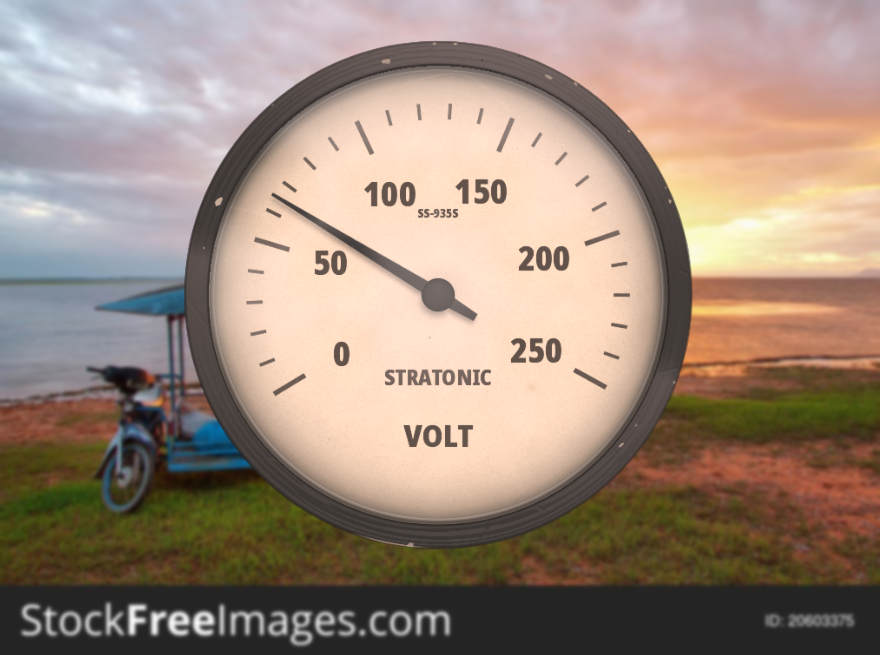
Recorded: 65 V
